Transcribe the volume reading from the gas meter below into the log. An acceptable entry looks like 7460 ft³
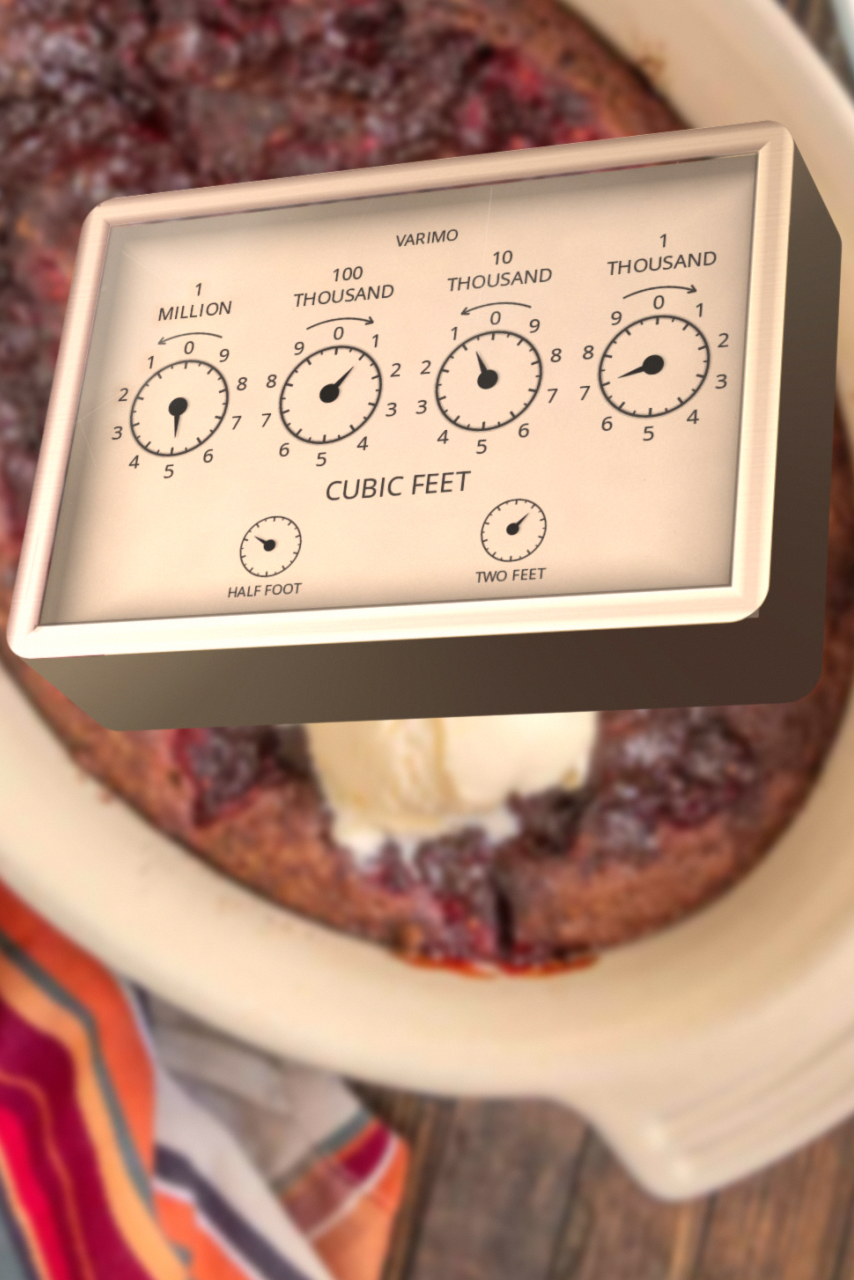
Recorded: 510700 ft³
